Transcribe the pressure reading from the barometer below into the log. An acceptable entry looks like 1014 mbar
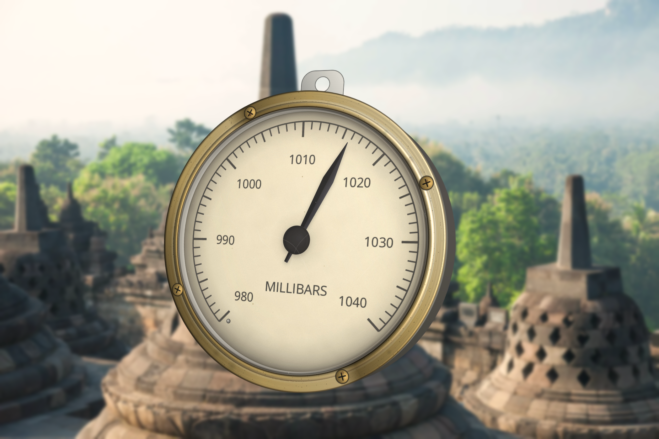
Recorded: 1016 mbar
